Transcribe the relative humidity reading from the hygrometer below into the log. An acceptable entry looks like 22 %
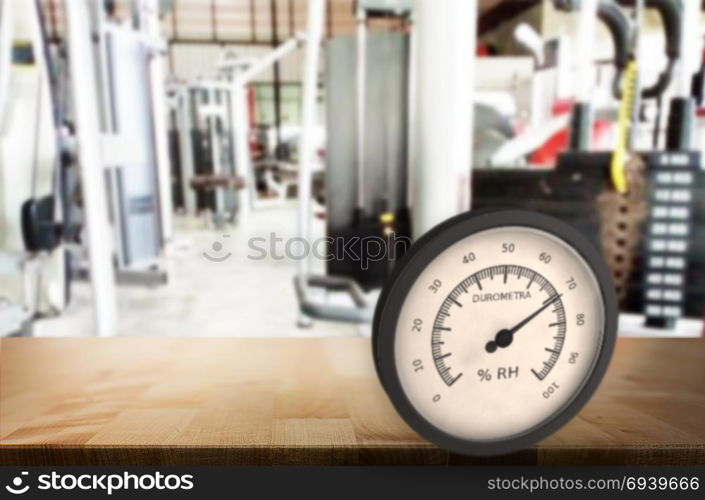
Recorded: 70 %
